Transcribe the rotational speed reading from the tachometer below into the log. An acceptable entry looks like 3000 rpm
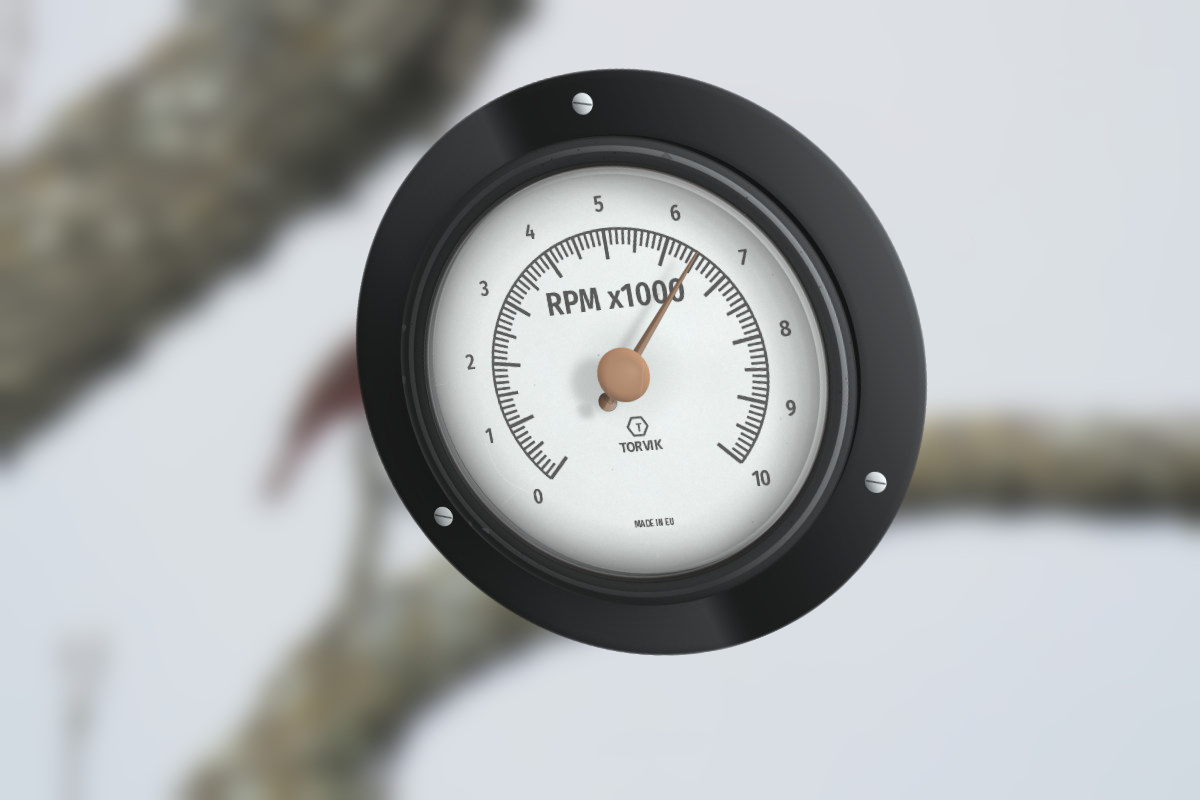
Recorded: 6500 rpm
